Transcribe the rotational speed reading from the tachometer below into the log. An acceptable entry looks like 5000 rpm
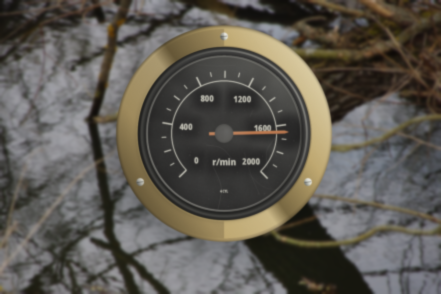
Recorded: 1650 rpm
